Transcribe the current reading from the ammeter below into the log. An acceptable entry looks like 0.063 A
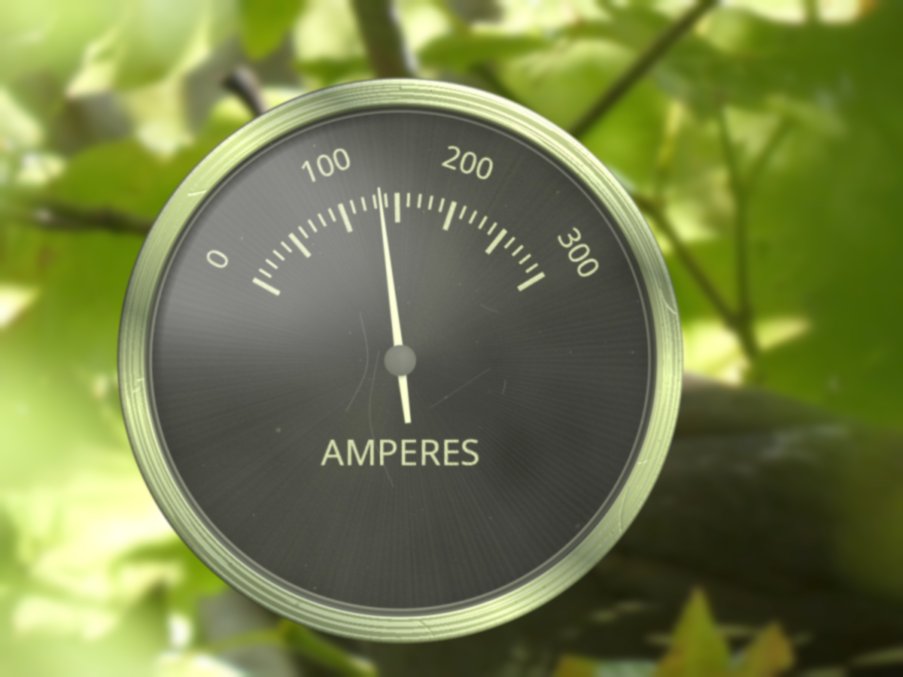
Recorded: 135 A
